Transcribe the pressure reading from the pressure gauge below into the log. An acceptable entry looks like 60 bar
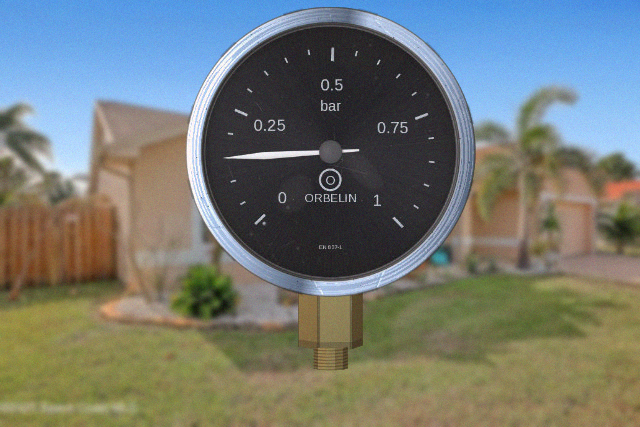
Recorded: 0.15 bar
